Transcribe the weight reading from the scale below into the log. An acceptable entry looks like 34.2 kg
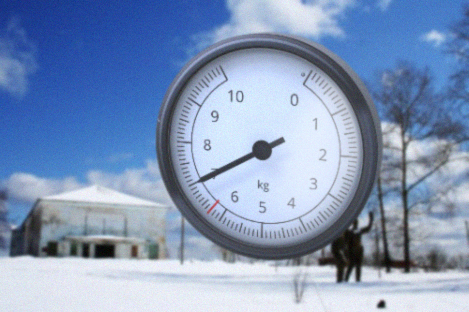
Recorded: 7 kg
